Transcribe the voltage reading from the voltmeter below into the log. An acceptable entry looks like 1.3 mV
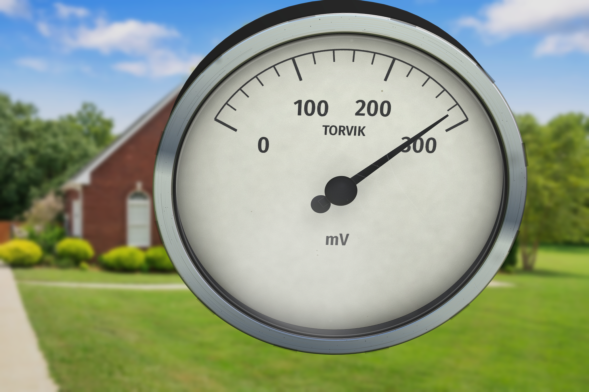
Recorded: 280 mV
